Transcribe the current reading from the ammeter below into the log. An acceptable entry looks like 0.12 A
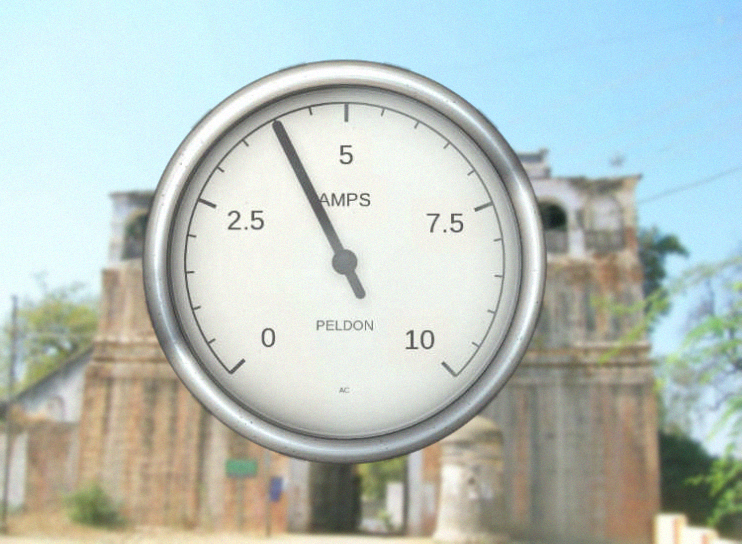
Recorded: 4 A
